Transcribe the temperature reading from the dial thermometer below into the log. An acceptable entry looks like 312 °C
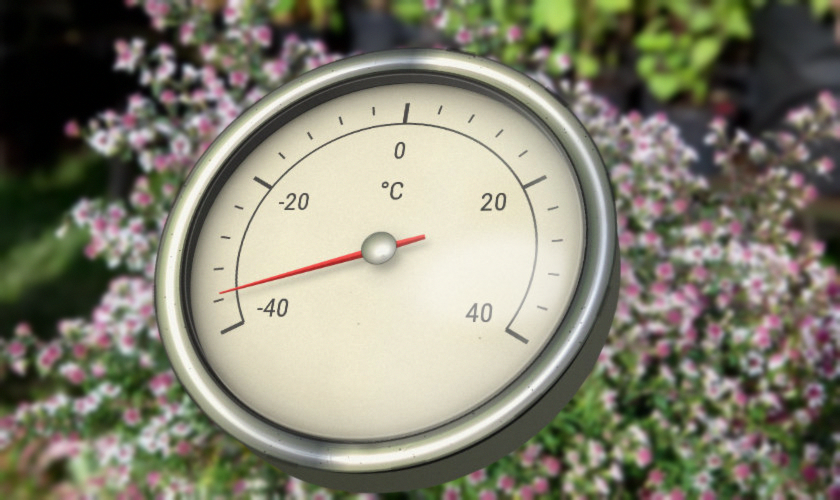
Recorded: -36 °C
